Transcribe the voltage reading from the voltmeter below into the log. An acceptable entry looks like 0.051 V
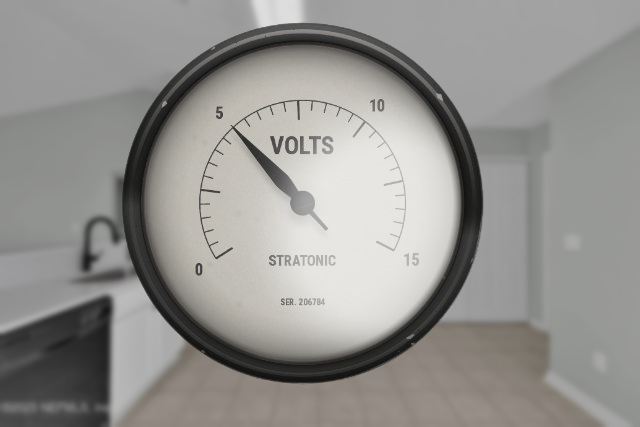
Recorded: 5 V
